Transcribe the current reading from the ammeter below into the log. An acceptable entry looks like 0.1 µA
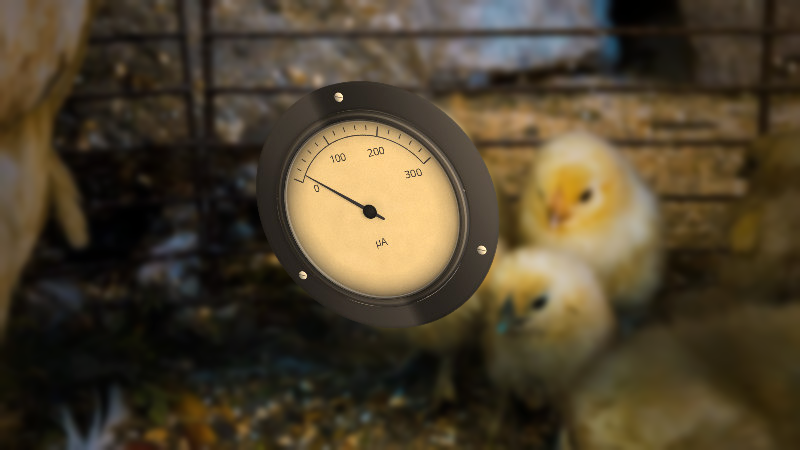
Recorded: 20 µA
